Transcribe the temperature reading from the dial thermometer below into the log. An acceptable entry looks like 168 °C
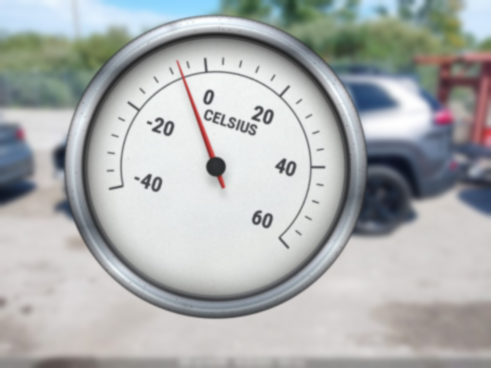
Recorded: -6 °C
